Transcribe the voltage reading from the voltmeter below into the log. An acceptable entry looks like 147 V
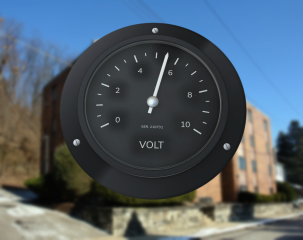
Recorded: 5.5 V
